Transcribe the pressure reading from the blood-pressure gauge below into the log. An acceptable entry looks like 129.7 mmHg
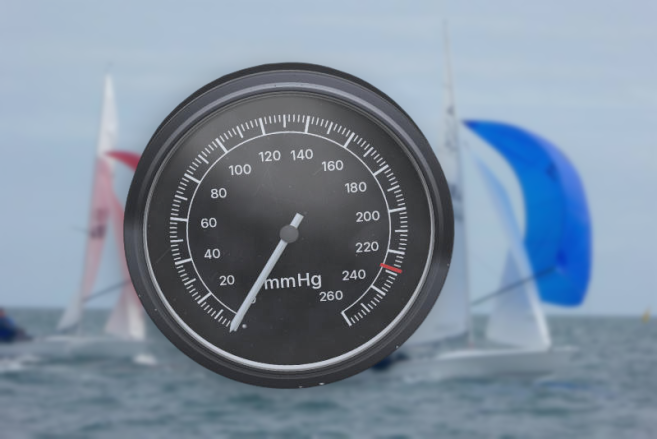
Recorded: 2 mmHg
